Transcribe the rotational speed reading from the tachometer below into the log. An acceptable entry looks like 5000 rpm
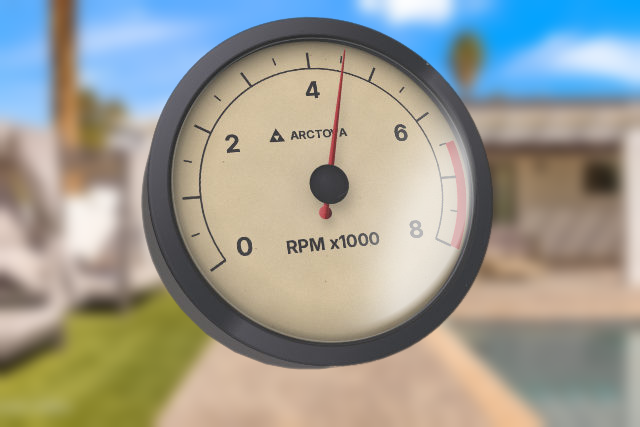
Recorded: 4500 rpm
